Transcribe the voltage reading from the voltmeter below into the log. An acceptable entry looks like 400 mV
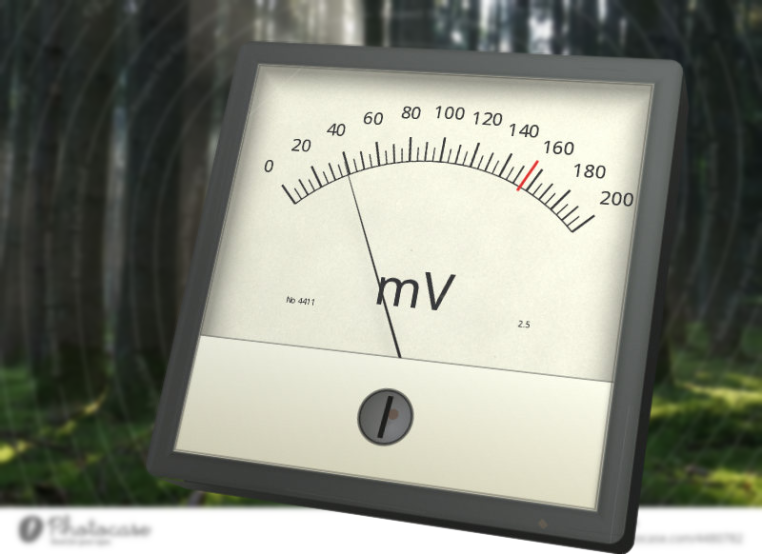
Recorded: 40 mV
